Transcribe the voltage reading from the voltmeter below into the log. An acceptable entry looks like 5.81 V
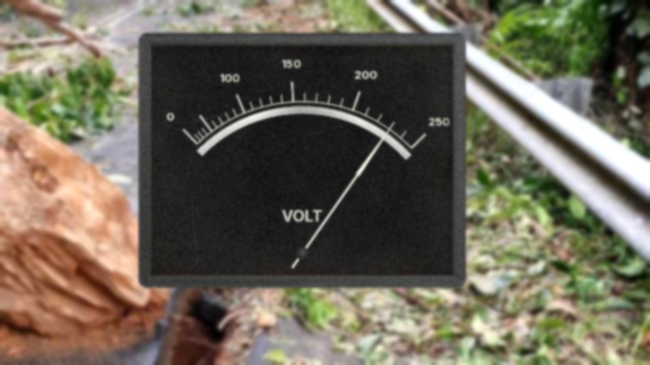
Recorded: 230 V
